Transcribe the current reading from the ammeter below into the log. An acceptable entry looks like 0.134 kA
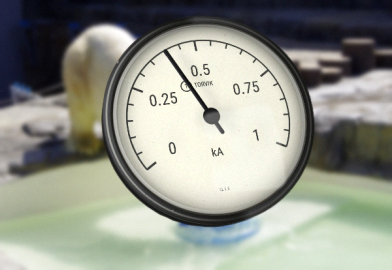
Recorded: 0.4 kA
